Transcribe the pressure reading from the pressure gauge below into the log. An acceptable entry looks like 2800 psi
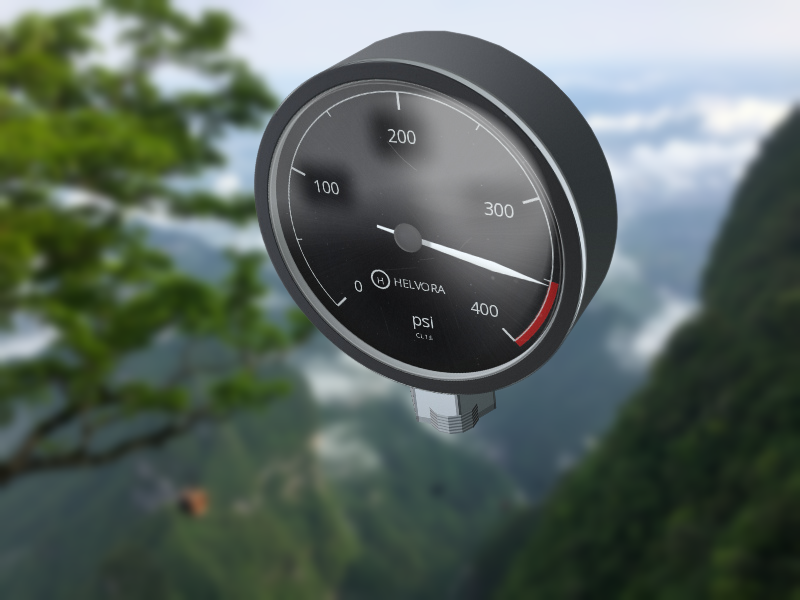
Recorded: 350 psi
